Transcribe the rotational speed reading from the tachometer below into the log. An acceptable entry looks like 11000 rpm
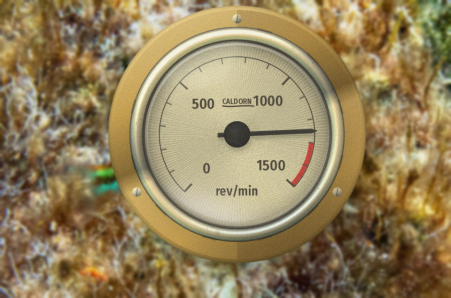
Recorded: 1250 rpm
